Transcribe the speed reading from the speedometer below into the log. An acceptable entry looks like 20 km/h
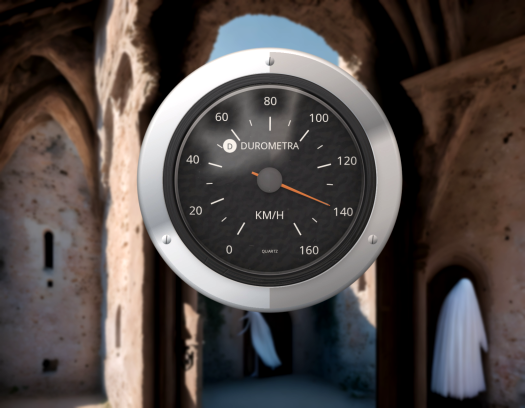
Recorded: 140 km/h
